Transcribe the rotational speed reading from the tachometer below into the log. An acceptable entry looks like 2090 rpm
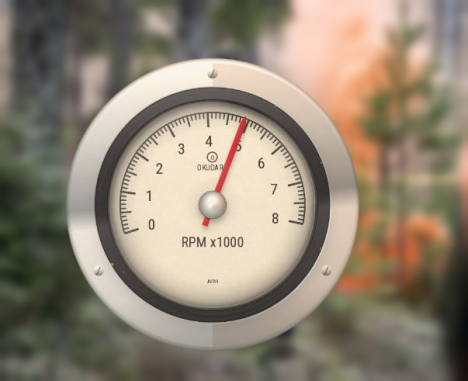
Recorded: 4900 rpm
